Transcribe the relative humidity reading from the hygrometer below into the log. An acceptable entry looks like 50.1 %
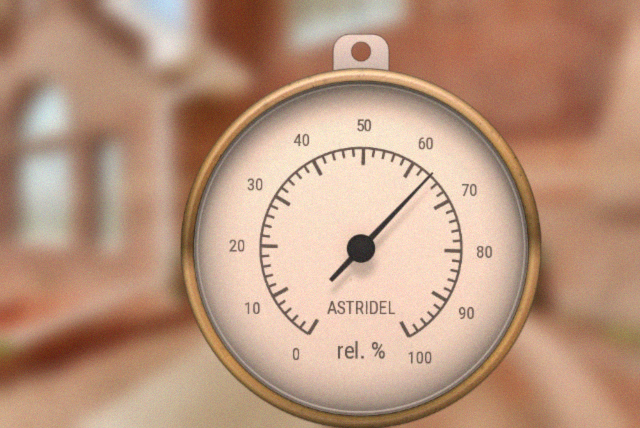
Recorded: 64 %
